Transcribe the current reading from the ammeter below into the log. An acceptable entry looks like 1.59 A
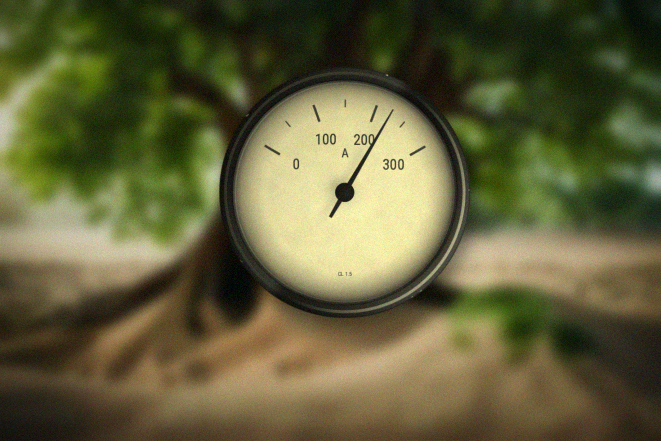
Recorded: 225 A
